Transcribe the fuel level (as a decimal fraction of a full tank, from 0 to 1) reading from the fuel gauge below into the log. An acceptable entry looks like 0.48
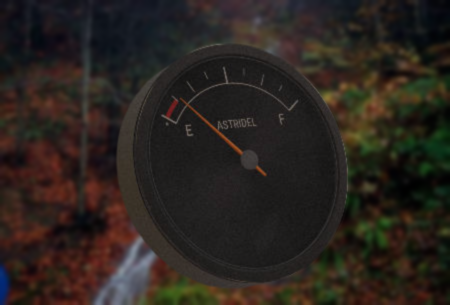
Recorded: 0.125
